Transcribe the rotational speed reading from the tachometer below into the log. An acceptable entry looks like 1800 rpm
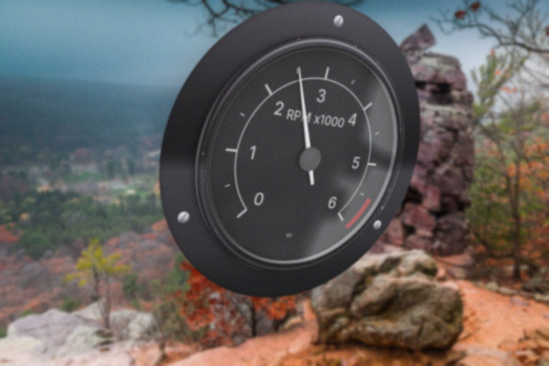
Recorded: 2500 rpm
